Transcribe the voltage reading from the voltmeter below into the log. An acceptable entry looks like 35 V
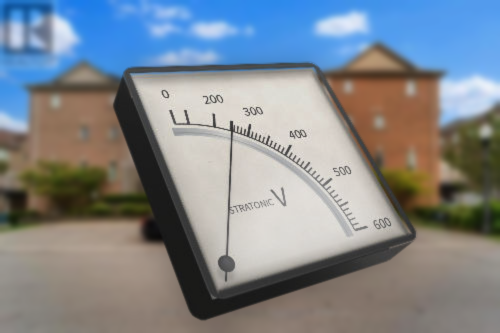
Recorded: 250 V
